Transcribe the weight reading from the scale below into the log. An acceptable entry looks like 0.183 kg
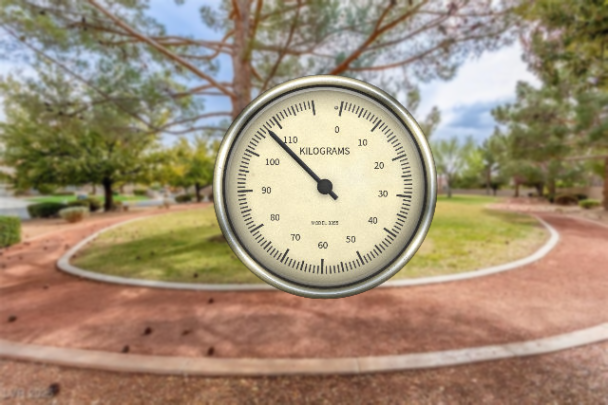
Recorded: 107 kg
